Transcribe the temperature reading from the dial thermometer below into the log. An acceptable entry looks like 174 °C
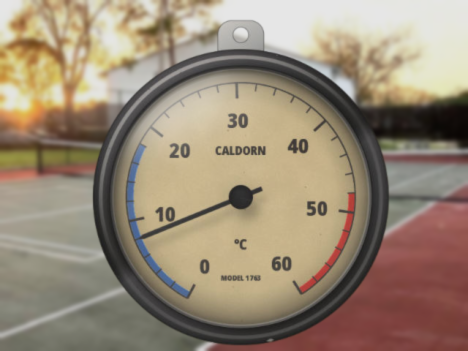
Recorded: 8 °C
